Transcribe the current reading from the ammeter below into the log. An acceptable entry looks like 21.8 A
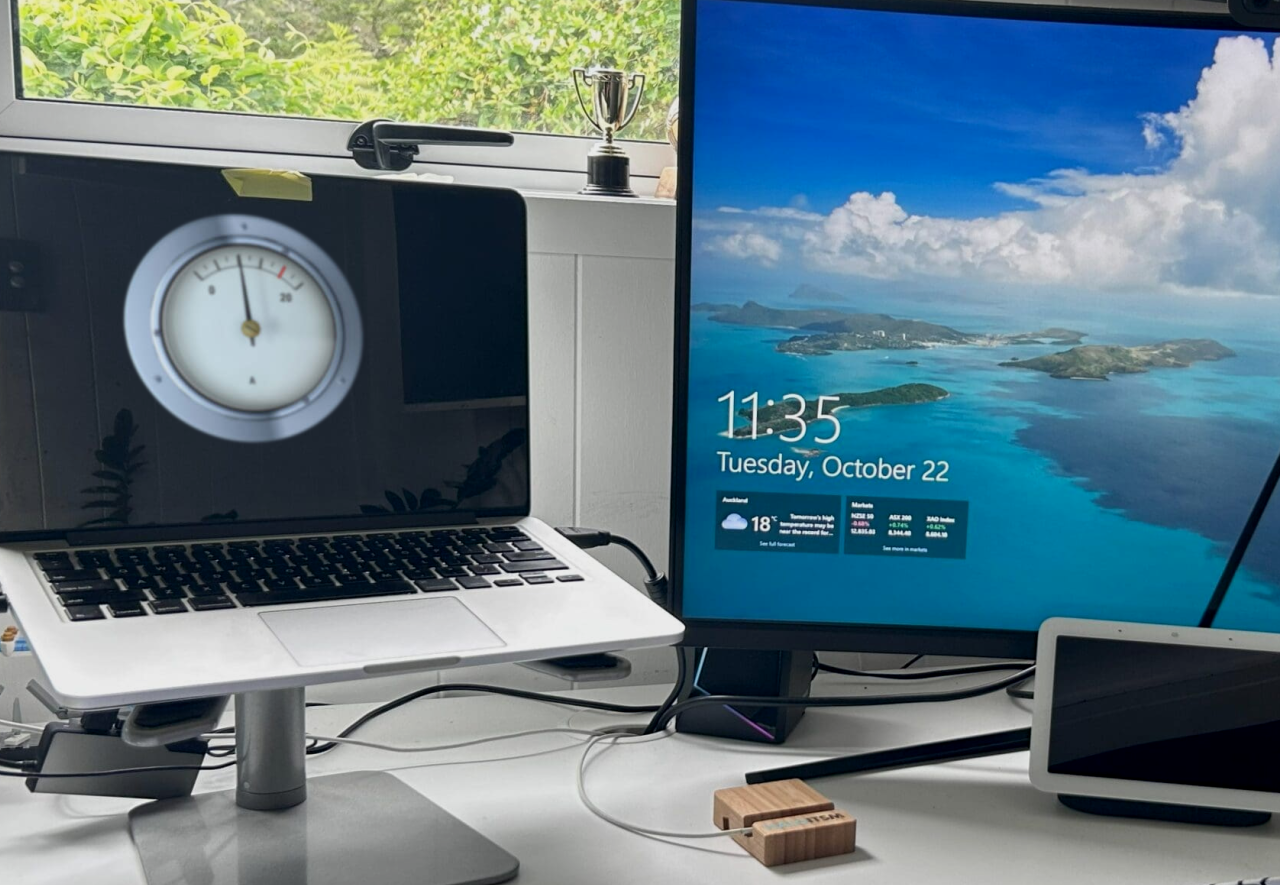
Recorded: 8 A
